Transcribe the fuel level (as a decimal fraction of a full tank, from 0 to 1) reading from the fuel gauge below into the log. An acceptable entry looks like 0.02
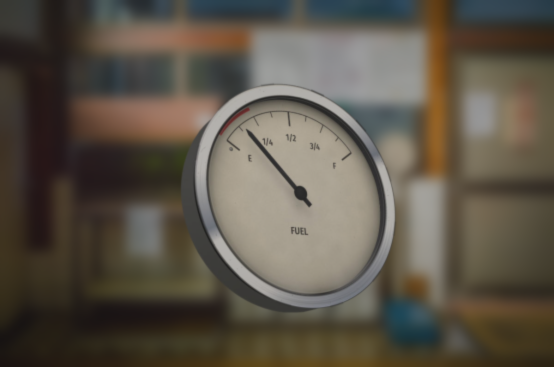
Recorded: 0.125
